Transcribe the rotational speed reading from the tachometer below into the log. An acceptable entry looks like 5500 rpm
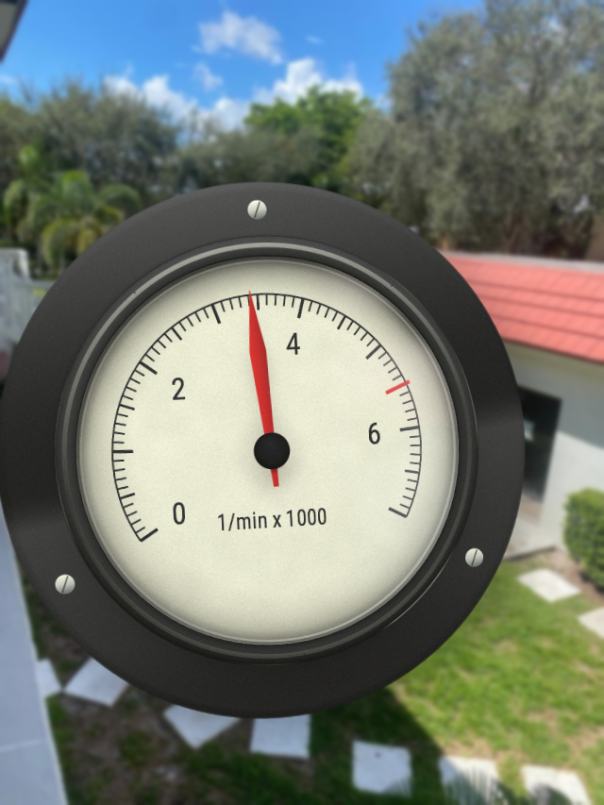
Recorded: 3400 rpm
